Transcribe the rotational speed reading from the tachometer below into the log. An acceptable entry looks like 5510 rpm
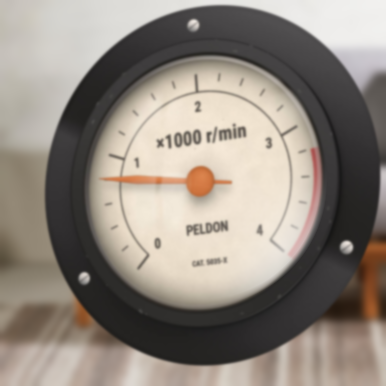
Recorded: 800 rpm
